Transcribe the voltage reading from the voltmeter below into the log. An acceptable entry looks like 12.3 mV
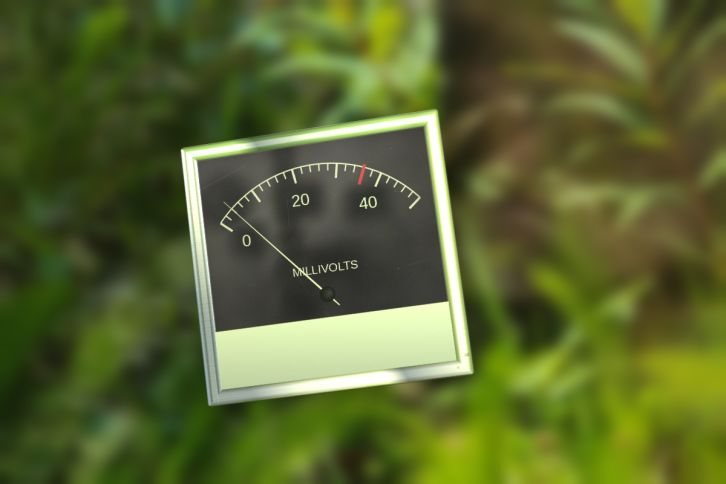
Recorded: 4 mV
